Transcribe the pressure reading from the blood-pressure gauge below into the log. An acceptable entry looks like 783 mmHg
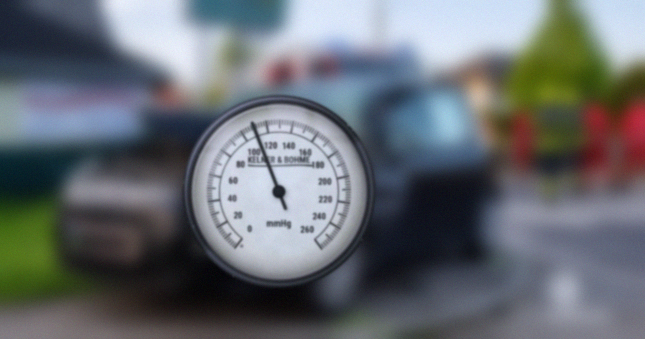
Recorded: 110 mmHg
